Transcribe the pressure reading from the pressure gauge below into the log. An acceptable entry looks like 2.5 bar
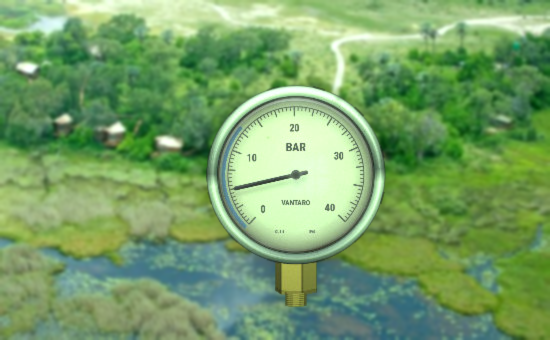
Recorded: 5 bar
